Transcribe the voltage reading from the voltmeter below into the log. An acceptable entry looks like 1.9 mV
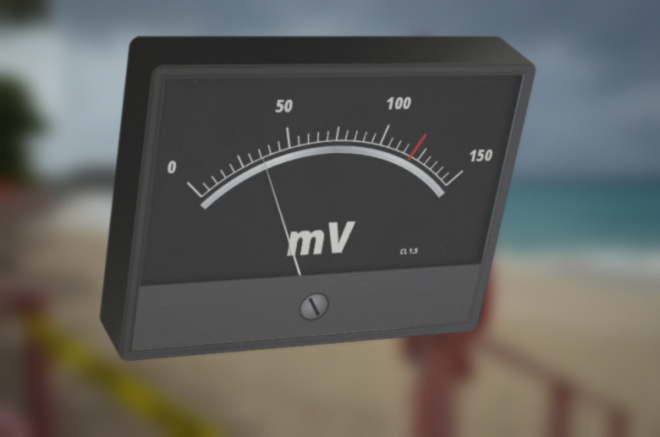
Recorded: 35 mV
